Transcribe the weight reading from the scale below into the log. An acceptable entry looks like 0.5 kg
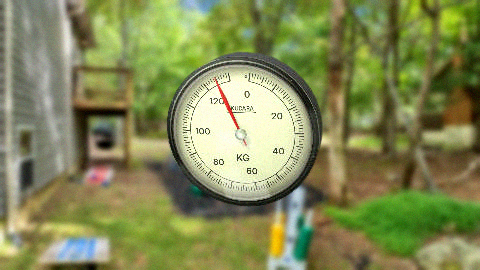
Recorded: 125 kg
